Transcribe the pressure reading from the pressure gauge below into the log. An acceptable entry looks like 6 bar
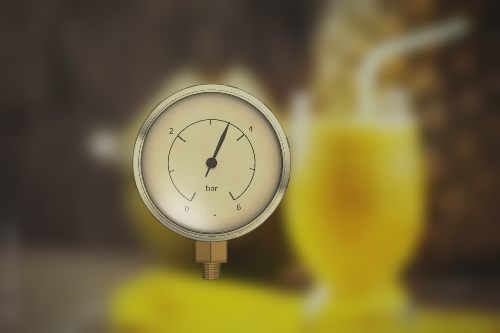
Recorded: 3.5 bar
